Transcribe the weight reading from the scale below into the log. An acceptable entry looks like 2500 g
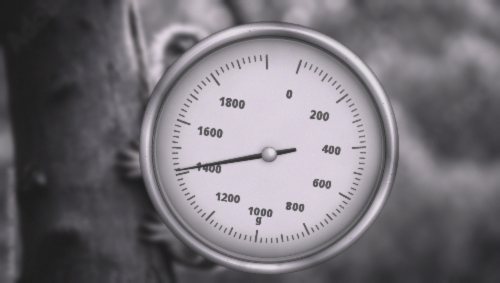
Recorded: 1420 g
